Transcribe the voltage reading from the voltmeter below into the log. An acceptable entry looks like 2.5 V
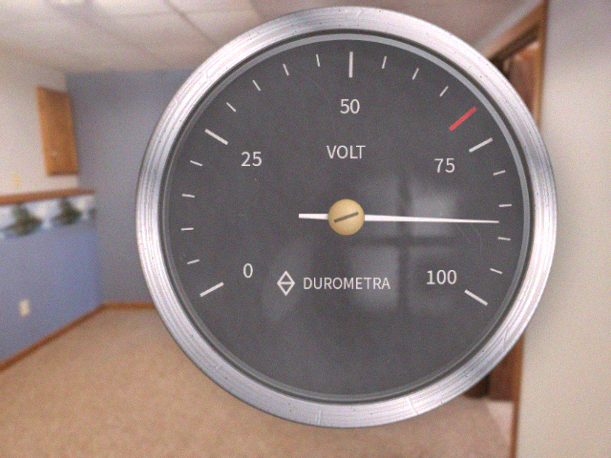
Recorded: 87.5 V
